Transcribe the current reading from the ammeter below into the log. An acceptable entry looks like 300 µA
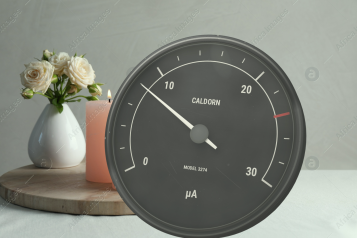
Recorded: 8 µA
